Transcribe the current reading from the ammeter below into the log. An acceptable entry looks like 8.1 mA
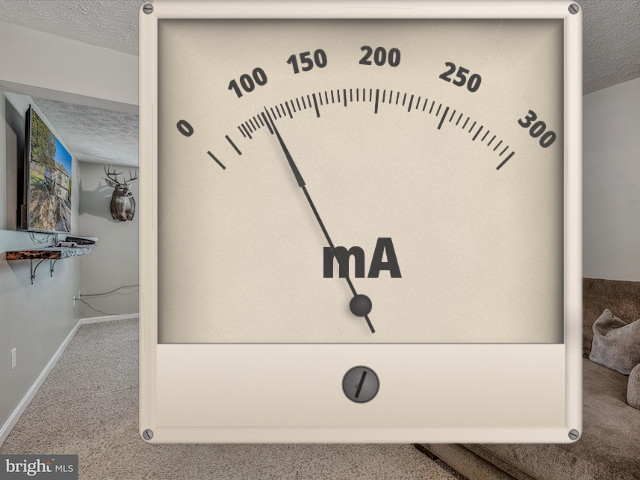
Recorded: 105 mA
